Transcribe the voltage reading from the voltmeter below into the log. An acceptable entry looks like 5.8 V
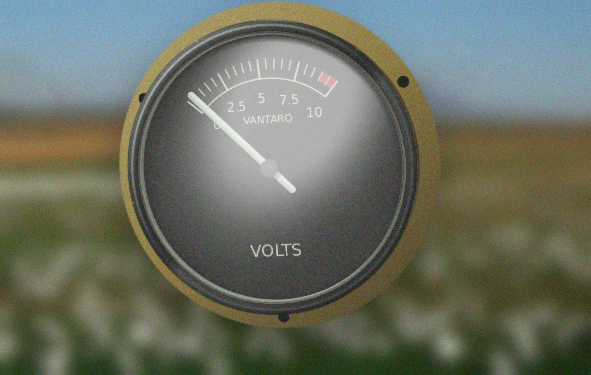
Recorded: 0.5 V
